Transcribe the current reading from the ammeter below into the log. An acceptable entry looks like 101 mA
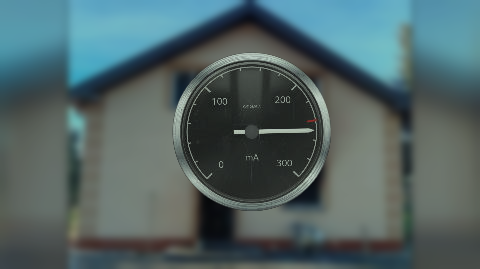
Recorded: 250 mA
